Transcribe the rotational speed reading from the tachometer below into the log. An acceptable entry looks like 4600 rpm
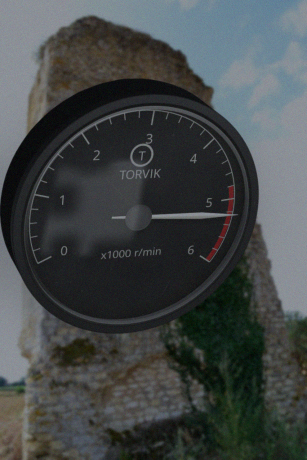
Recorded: 5200 rpm
